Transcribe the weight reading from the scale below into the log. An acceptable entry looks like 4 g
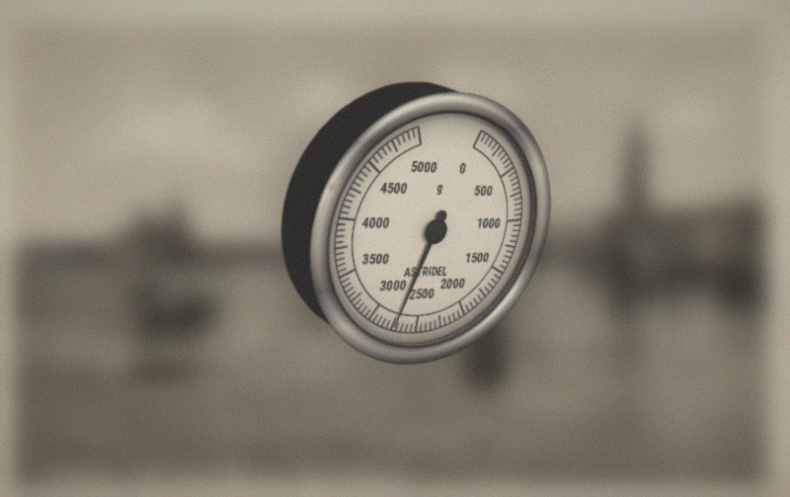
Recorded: 2750 g
